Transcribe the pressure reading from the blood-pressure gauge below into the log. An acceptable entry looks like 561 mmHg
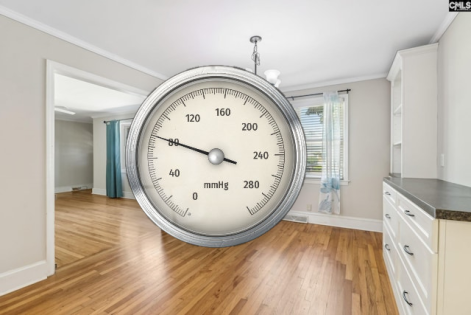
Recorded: 80 mmHg
